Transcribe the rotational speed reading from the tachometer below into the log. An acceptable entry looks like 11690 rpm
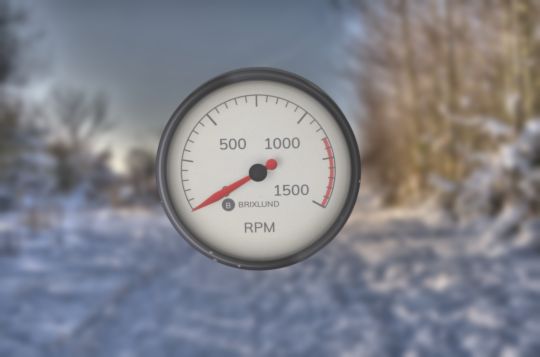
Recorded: 0 rpm
